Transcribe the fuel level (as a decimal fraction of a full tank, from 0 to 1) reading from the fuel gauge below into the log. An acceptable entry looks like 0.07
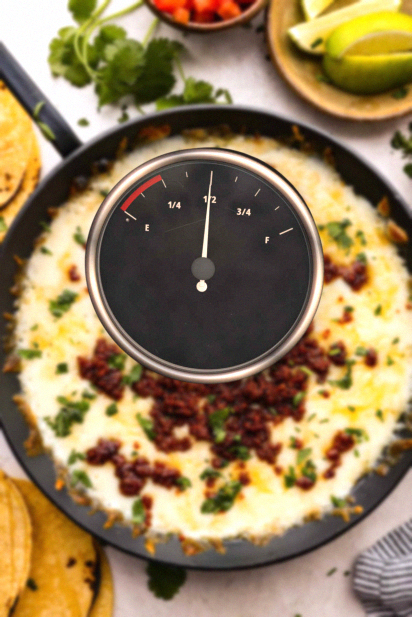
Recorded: 0.5
